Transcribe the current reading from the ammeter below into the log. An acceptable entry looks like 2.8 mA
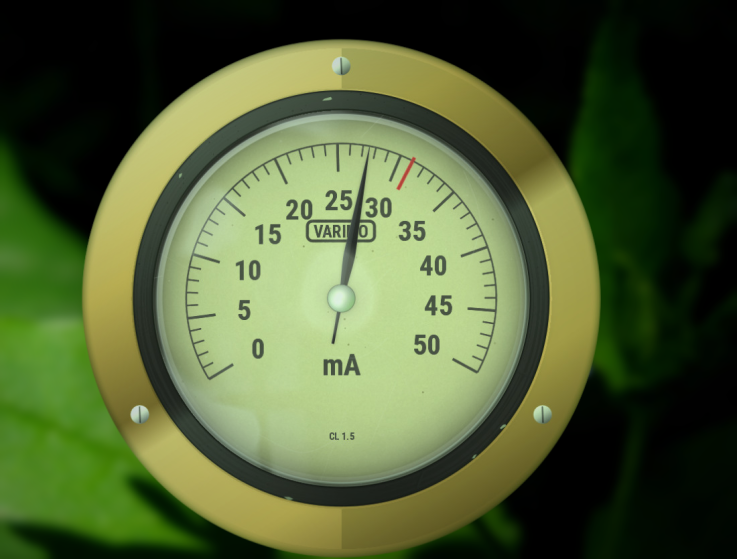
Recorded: 27.5 mA
